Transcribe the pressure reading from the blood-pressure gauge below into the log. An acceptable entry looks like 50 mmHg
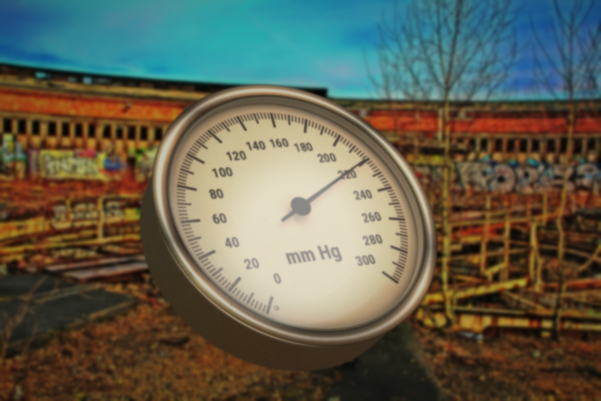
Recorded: 220 mmHg
